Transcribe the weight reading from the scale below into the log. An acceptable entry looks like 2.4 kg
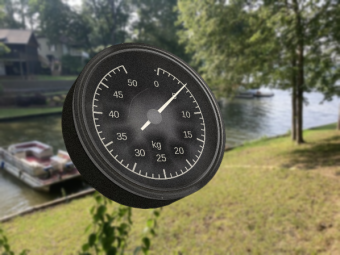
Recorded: 5 kg
